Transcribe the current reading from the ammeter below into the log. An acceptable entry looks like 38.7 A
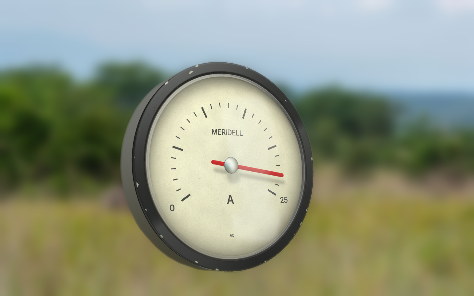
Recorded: 23 A
